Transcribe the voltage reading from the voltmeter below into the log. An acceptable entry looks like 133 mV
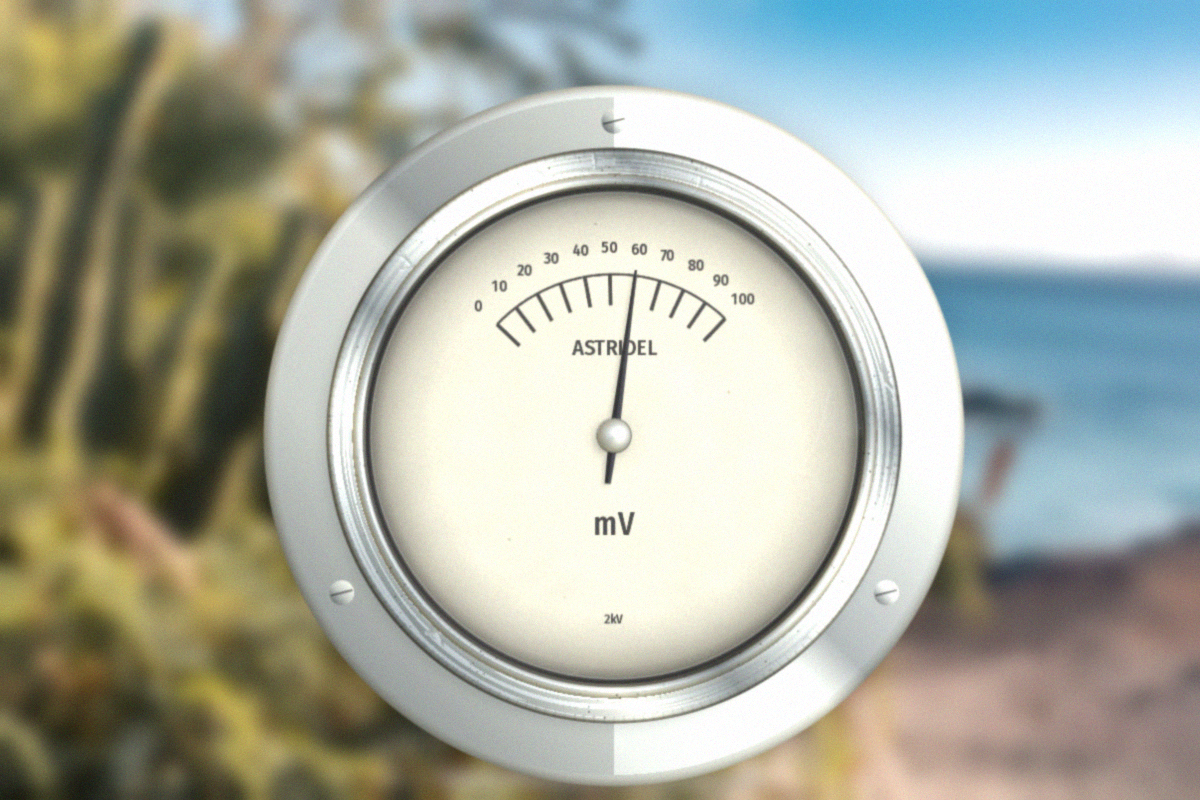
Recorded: 60 mV
